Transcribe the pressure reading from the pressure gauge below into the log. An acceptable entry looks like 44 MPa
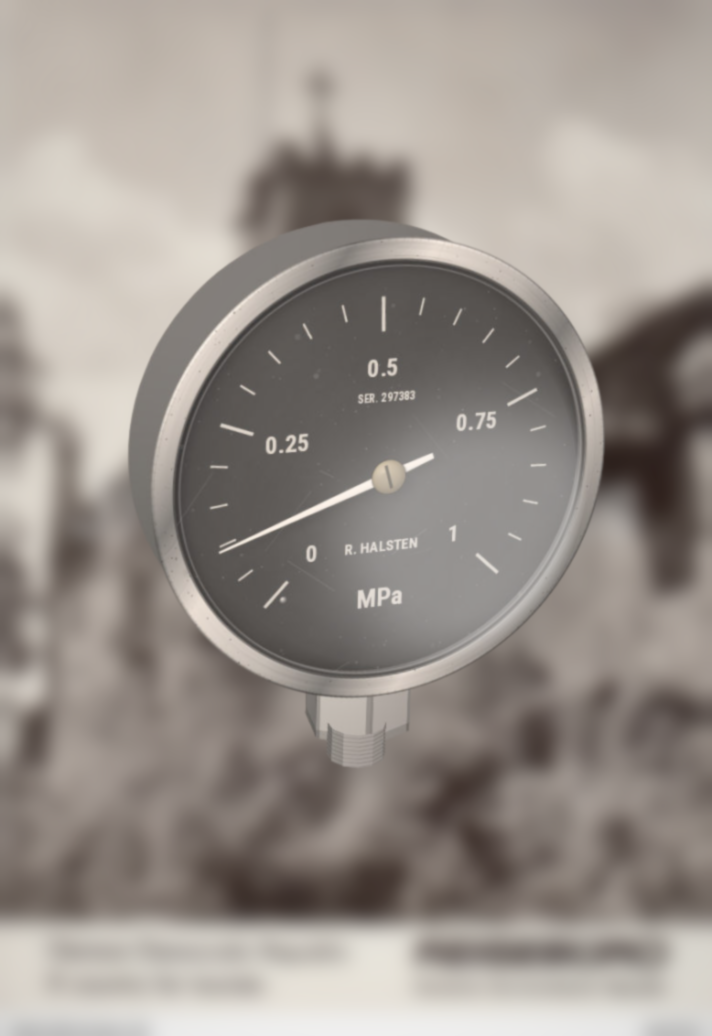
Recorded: 0.1 MPa
